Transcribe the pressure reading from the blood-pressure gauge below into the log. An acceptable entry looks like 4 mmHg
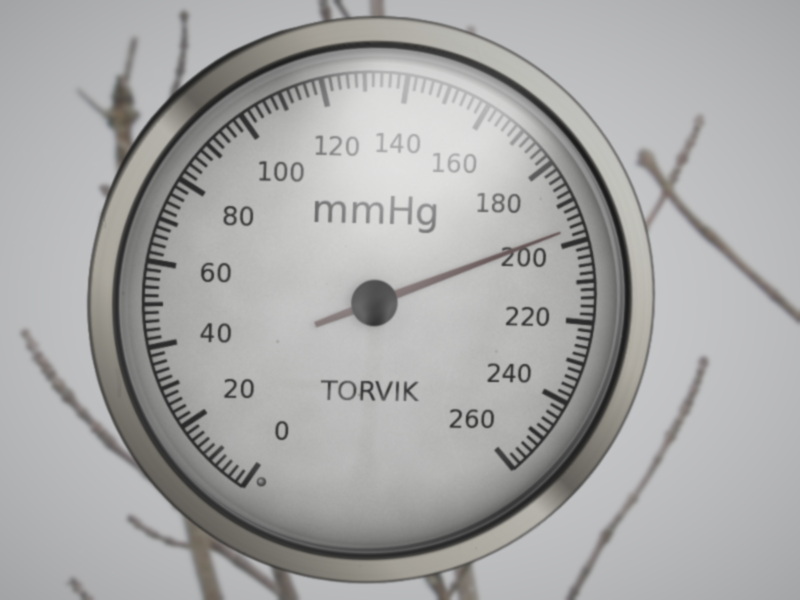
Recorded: 196 mmHg
